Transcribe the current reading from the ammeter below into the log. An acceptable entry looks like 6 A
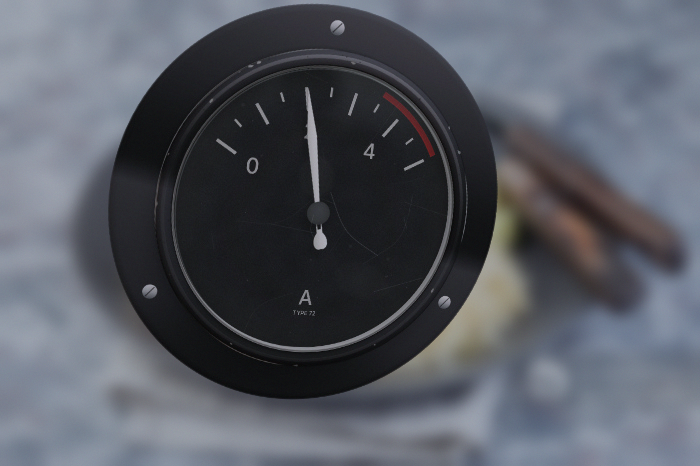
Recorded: 2 A
